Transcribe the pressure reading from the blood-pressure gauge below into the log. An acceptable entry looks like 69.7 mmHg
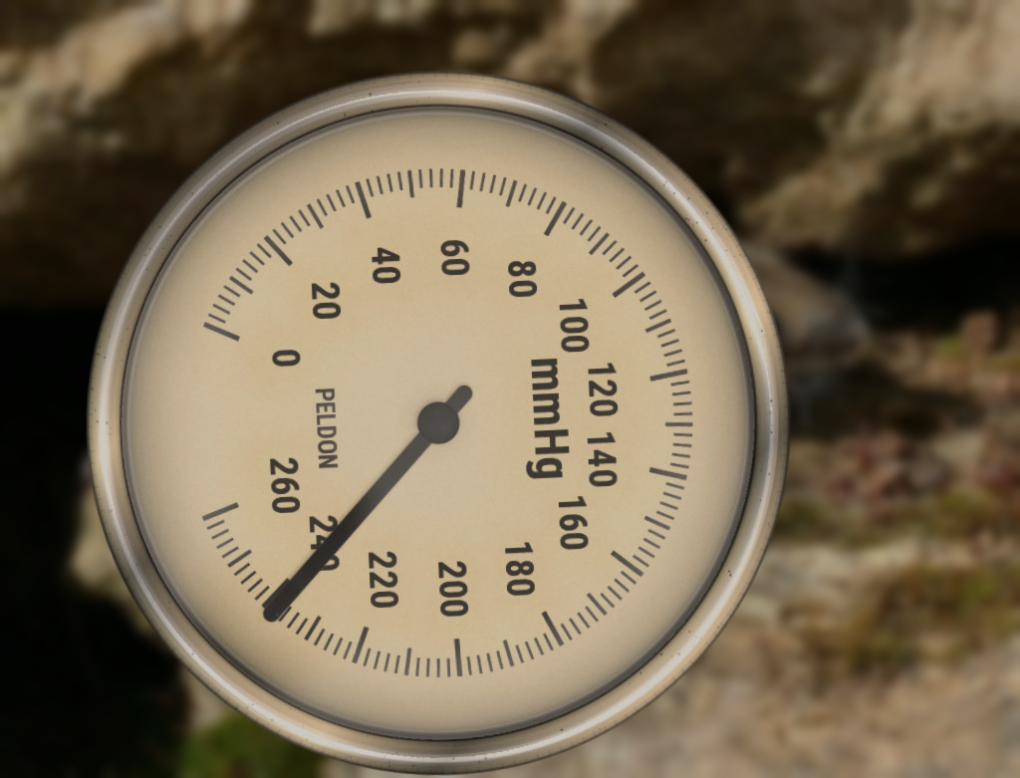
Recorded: 238 mmHg
